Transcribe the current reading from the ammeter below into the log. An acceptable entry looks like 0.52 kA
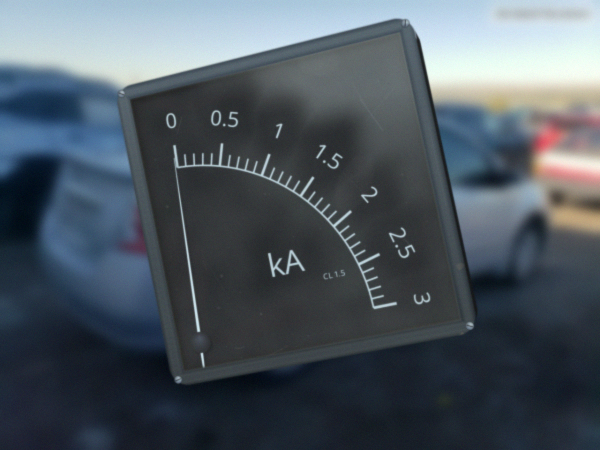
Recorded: 0 kA
